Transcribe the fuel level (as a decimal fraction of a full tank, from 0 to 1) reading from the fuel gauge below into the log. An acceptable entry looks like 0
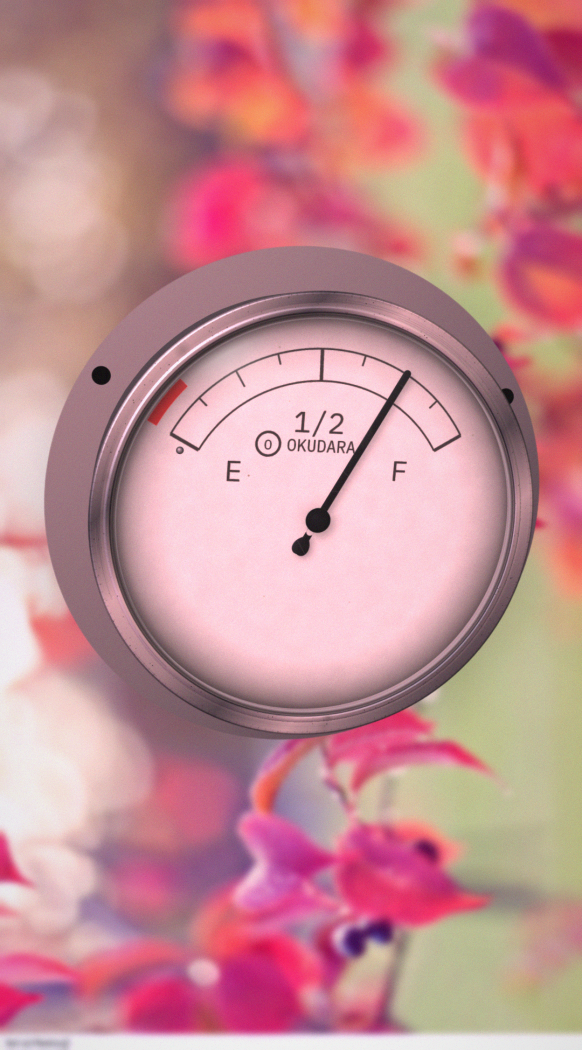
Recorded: 0.75
